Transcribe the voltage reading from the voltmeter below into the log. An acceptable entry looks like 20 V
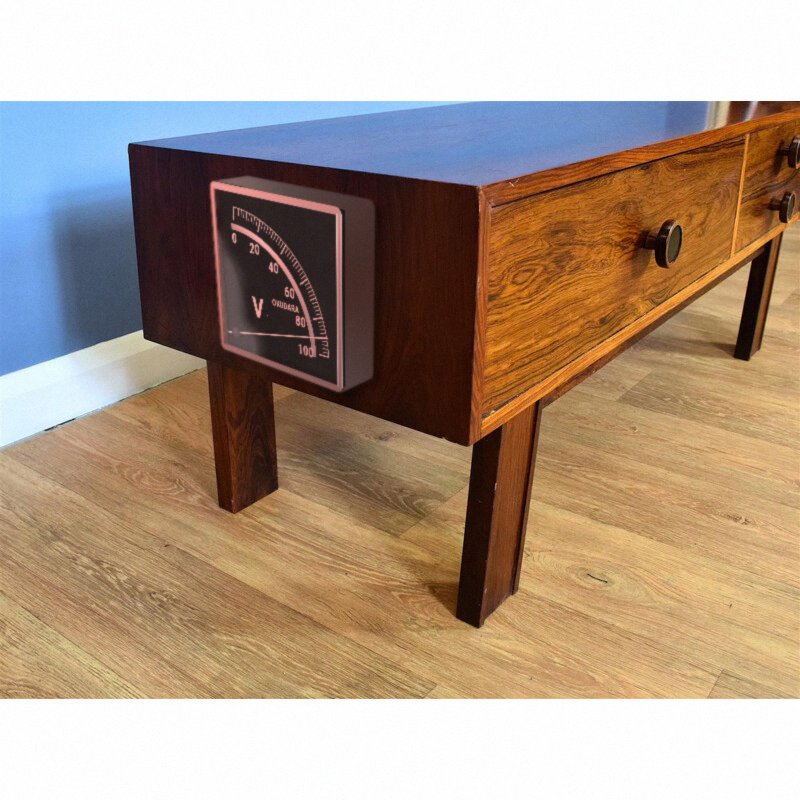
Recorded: 90 V
